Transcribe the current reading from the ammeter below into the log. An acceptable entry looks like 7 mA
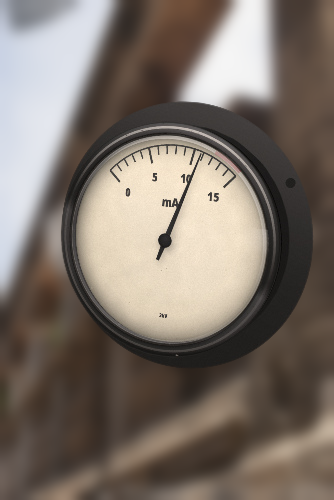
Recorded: 11 mA
